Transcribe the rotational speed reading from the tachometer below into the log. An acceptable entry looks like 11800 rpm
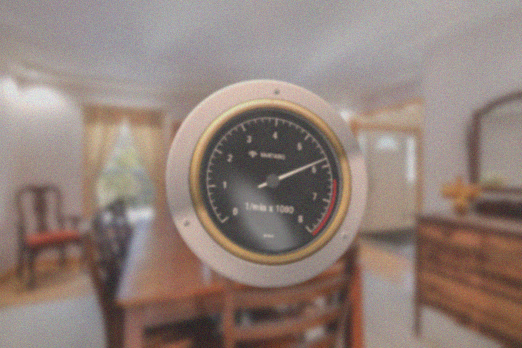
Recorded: 5800 rpm
